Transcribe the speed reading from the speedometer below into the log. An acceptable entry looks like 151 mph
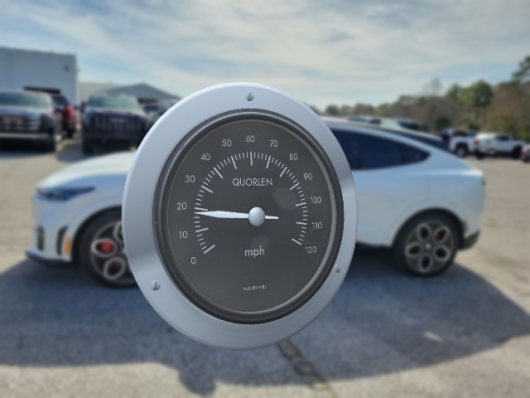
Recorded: 18 mph
